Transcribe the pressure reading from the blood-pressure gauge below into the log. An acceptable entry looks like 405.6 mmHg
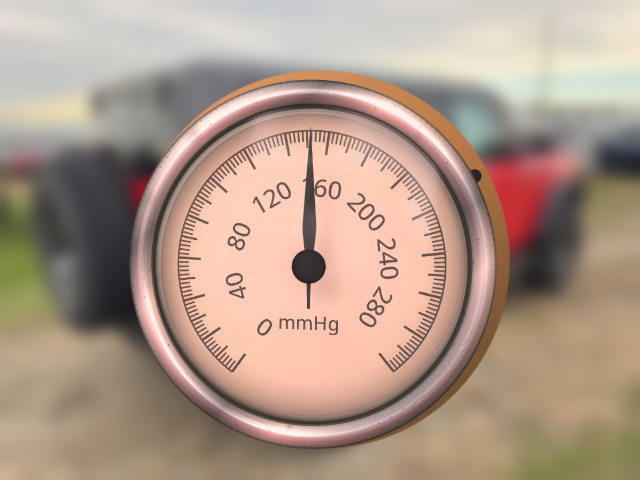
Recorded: 152 mmHg
